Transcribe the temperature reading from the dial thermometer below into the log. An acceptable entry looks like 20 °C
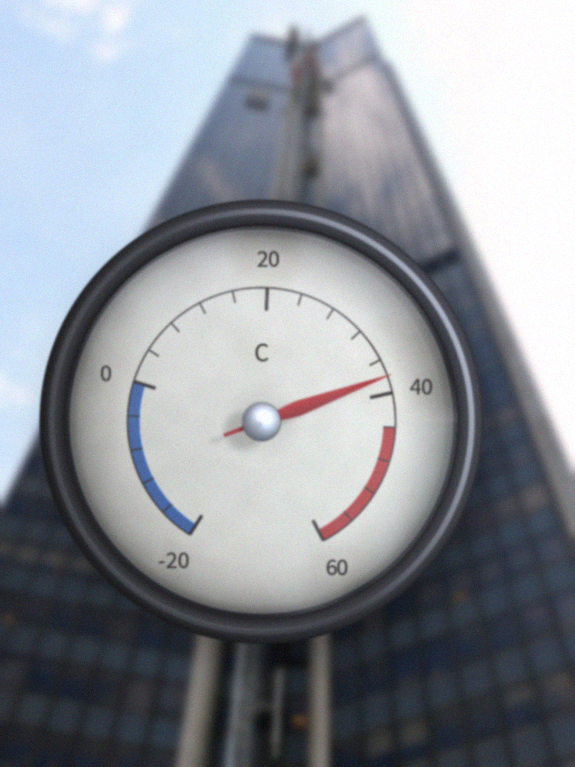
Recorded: 38 °C
